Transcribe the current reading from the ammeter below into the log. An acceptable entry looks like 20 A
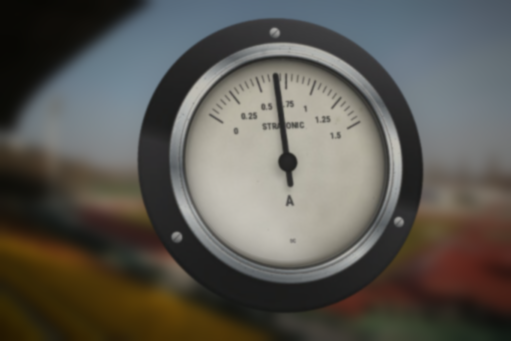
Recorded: 0.65 A
